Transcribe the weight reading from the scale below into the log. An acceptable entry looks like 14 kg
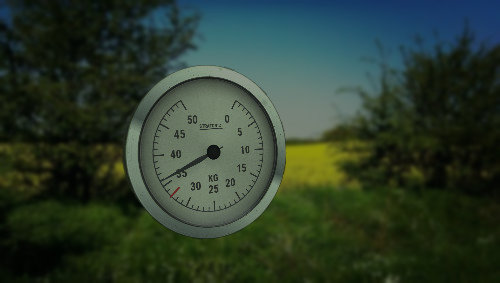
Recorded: 36 kg
